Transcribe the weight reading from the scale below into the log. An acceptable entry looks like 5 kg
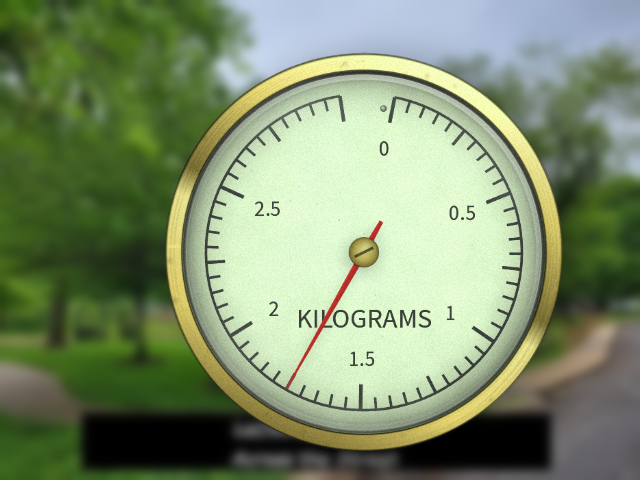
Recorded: 1.75 kg
